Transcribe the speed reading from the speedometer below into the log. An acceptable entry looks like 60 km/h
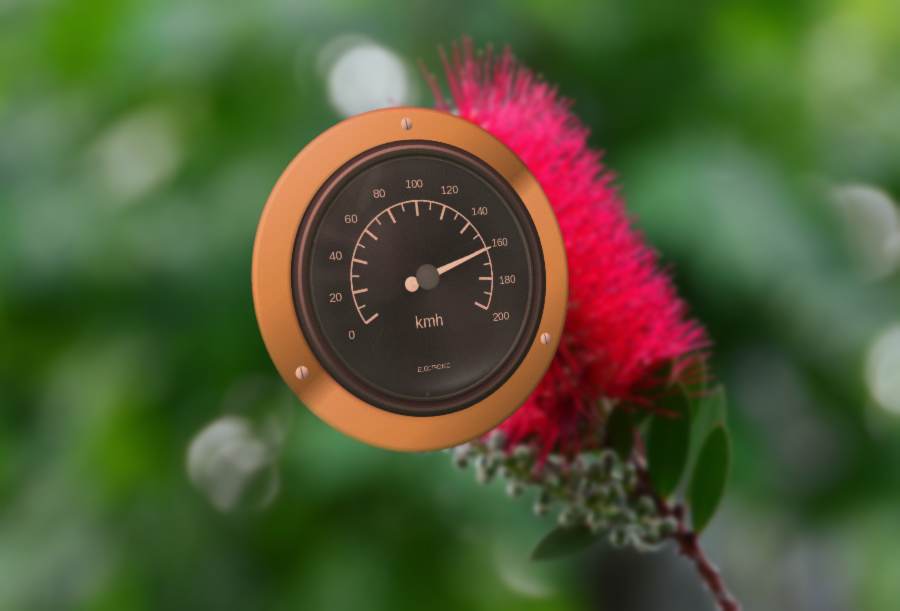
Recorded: 160 km/h
